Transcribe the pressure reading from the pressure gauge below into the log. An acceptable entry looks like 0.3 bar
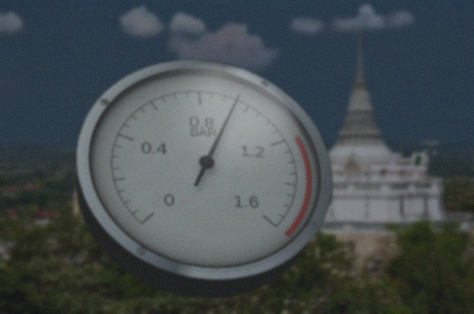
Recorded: 0.95 bar
